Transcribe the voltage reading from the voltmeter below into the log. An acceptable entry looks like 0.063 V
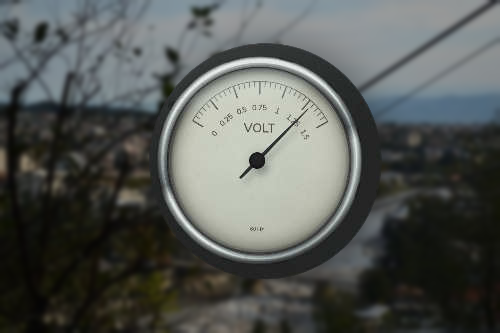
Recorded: 1.3 V
